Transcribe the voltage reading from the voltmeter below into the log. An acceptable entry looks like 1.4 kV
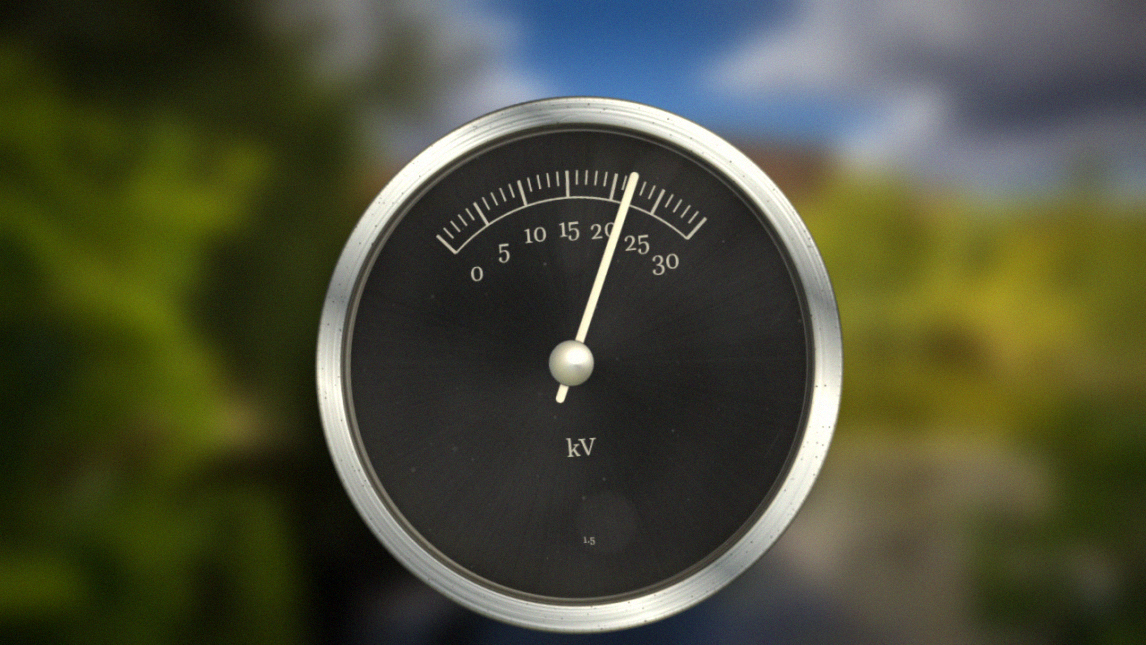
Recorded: 22 kV
